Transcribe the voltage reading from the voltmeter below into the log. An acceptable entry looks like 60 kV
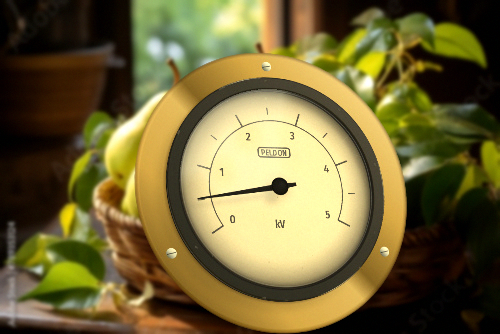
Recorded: 0.5 kV
